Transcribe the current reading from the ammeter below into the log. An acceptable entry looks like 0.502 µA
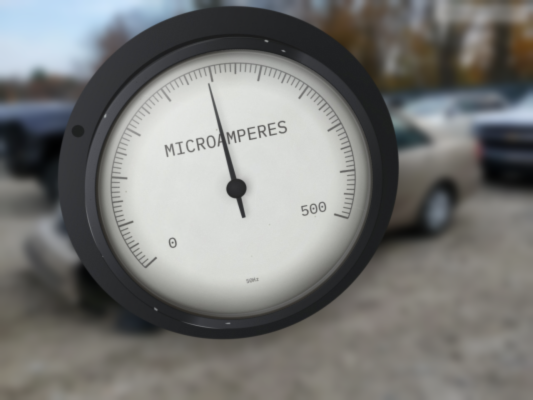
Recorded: 245 µA
